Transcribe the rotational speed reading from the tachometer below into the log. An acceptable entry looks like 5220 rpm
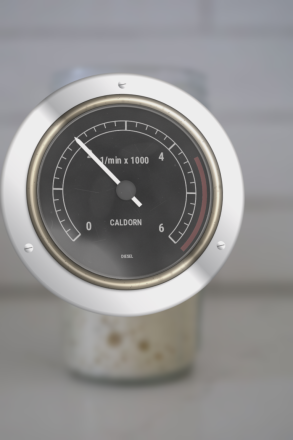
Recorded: 2000 rpm
